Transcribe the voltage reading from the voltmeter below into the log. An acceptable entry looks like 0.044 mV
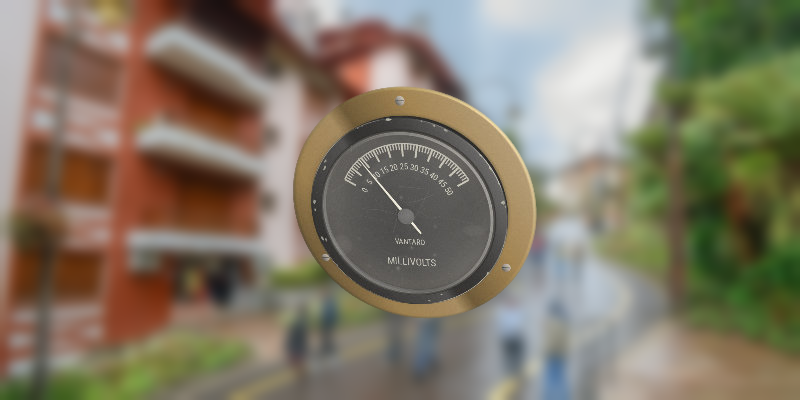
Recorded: 10 mV
